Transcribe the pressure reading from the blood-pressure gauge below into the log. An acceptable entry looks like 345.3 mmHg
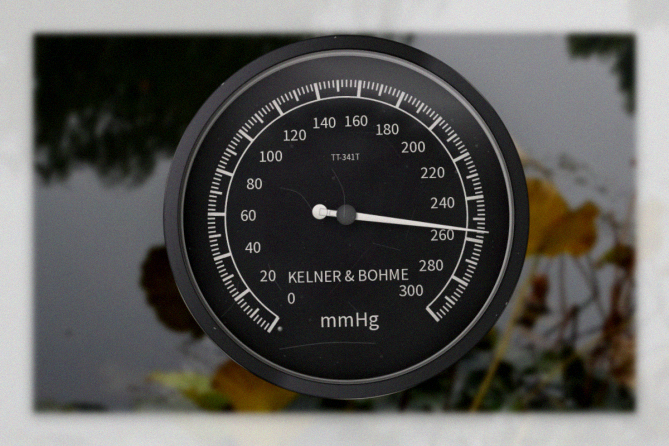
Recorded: 256 mmHg
